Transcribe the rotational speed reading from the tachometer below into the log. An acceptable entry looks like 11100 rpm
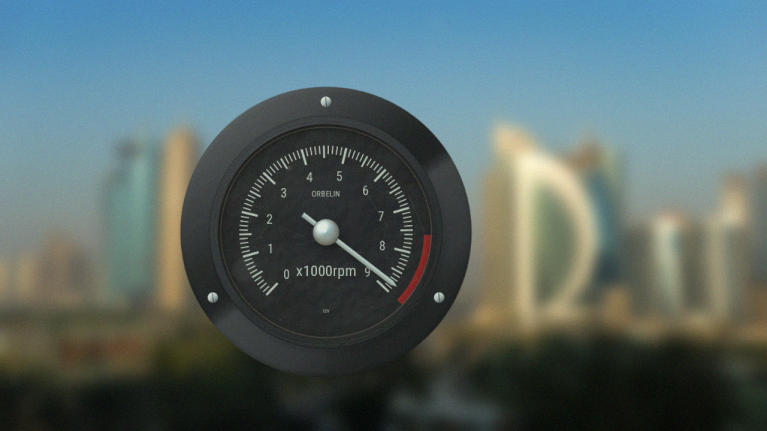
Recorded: 8800 rpm
